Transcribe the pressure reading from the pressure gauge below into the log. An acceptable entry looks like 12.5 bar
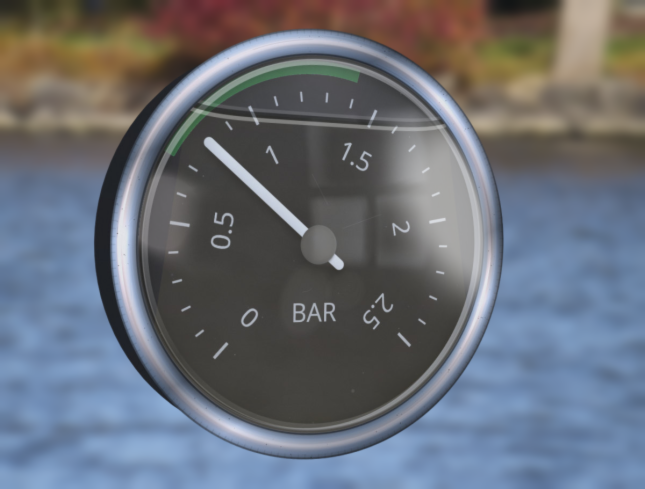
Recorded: 0.8 bar
